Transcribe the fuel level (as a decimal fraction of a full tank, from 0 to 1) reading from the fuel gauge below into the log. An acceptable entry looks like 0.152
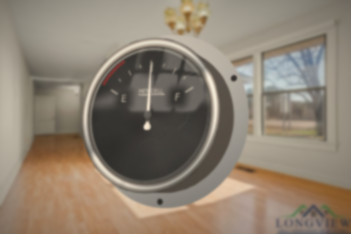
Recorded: 0.5
